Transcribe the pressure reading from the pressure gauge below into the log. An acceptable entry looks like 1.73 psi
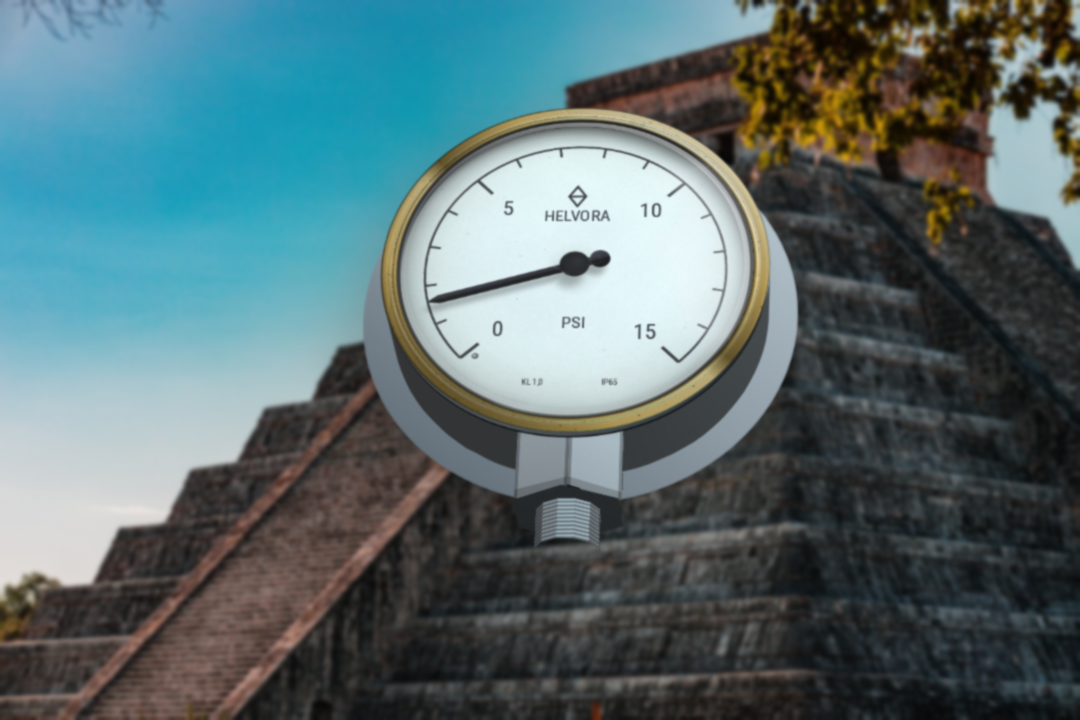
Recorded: 1.5 psi
